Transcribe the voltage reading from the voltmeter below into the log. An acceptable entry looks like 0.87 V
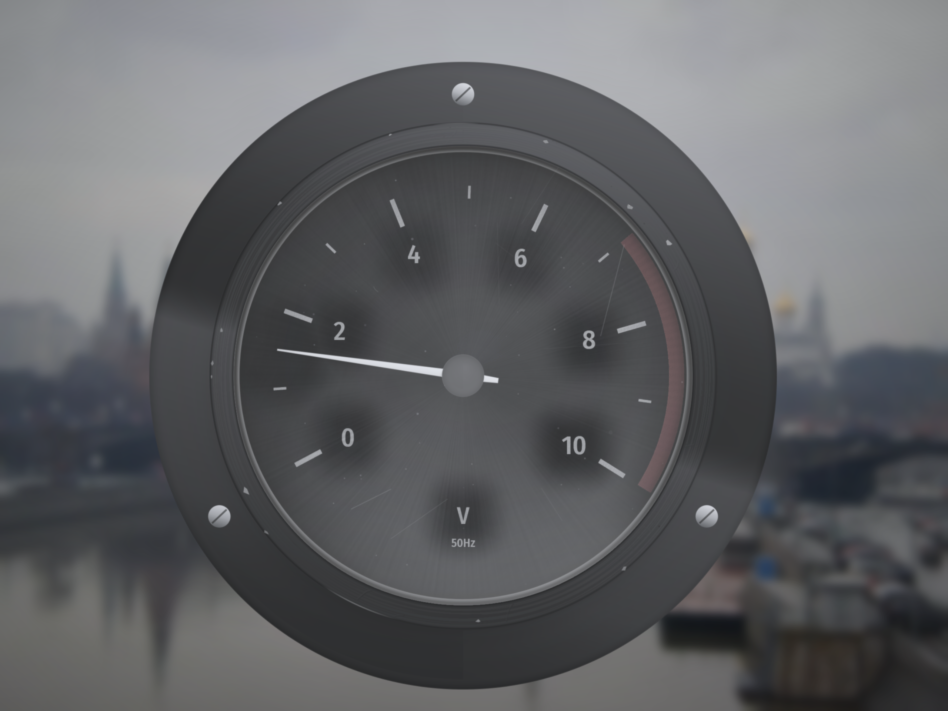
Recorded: 1.5 V
